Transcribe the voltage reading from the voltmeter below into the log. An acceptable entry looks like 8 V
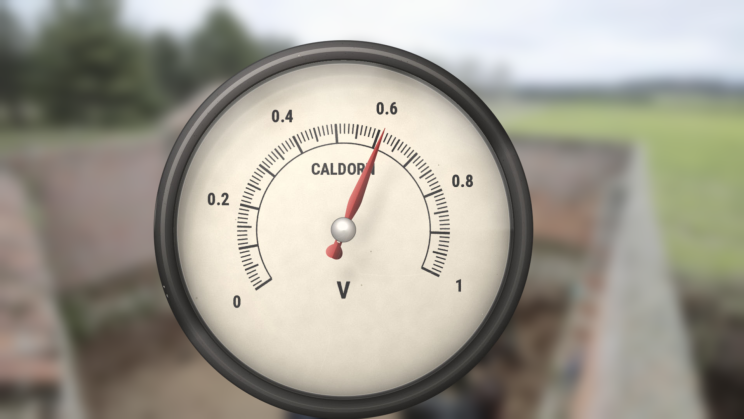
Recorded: 0.61 V
